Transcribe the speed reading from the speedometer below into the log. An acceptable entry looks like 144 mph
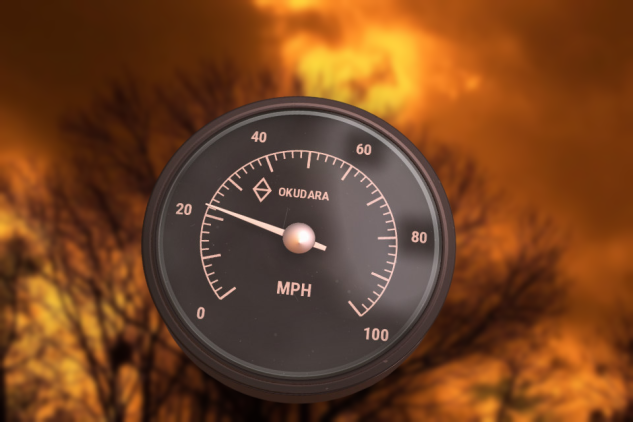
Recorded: 22 mph
